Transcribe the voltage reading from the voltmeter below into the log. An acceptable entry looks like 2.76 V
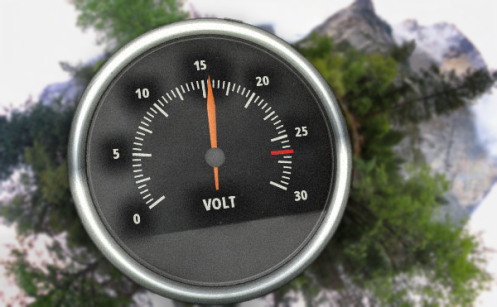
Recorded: 15.5 V
